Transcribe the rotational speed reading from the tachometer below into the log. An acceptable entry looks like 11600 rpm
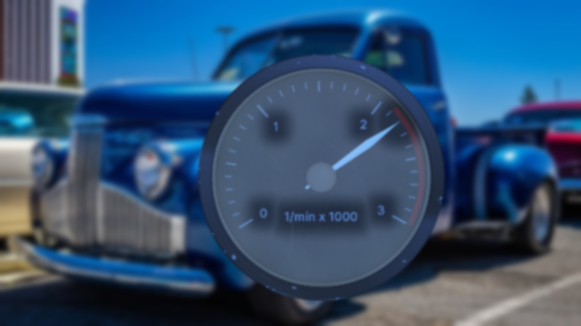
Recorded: 2200 rpm
